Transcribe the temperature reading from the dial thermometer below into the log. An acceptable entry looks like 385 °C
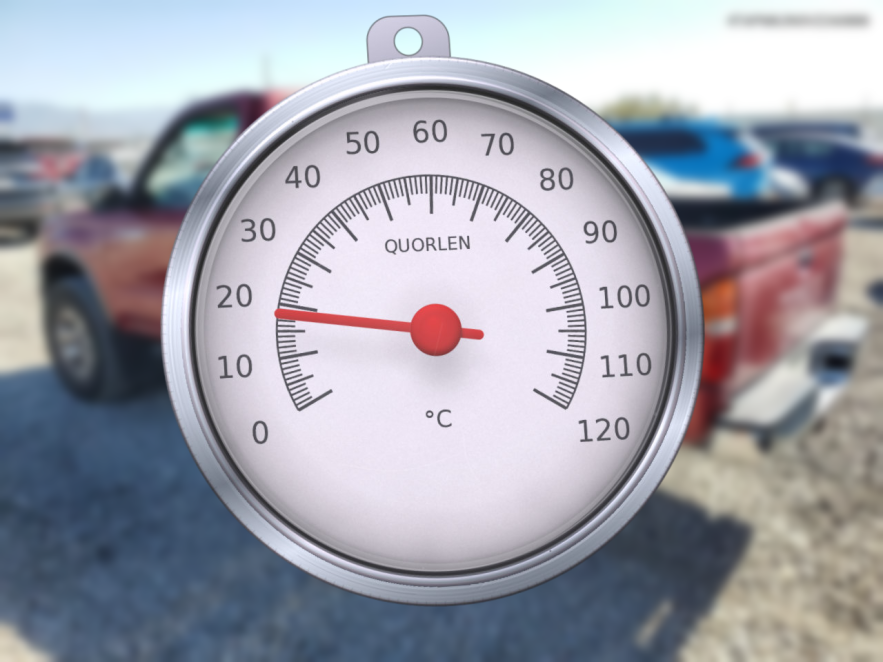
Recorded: 18 °C
